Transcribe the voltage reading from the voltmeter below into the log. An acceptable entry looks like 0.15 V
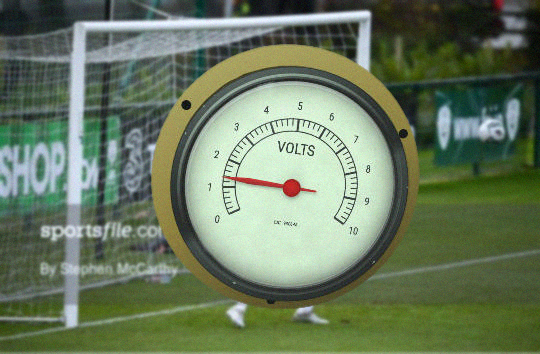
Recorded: 1.4 V
